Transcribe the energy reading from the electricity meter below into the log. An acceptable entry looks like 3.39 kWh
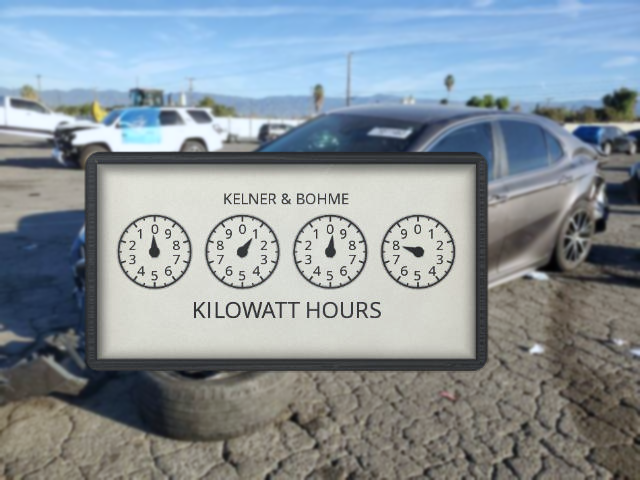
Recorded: 98 kWh
